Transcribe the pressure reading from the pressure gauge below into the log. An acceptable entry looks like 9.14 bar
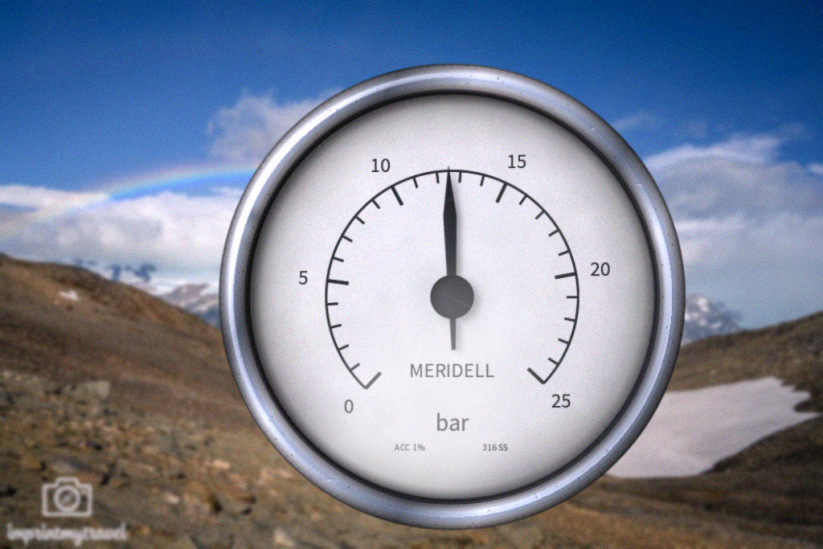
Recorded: 12.5 bar
